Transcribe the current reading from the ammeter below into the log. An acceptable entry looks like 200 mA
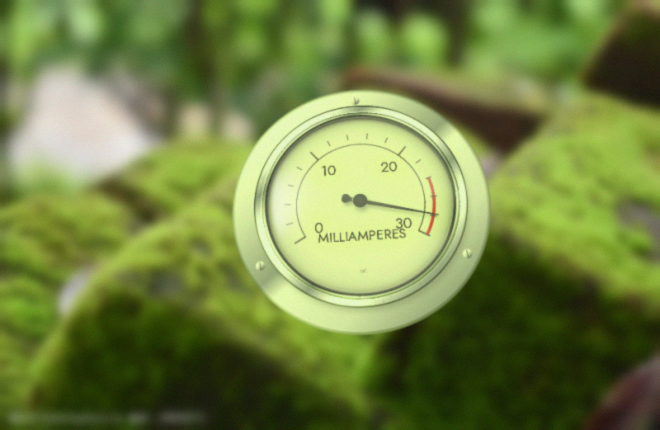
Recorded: 28 mA
